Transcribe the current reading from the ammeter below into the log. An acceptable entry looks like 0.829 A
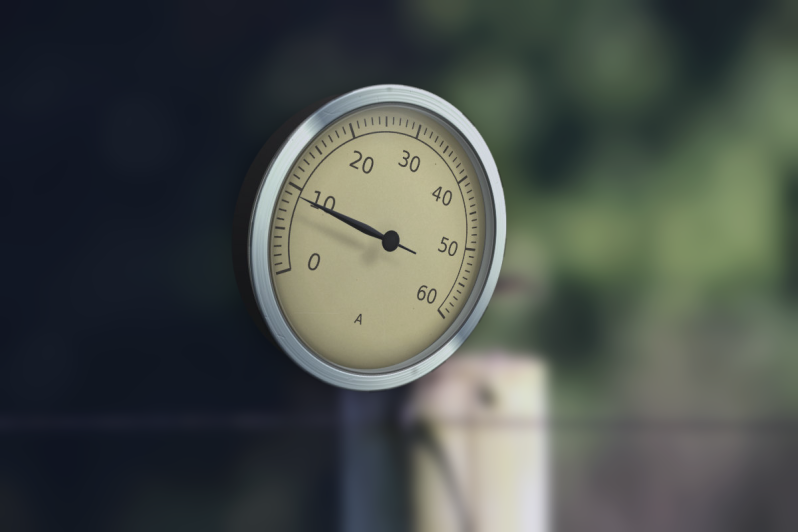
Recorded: 9 A
